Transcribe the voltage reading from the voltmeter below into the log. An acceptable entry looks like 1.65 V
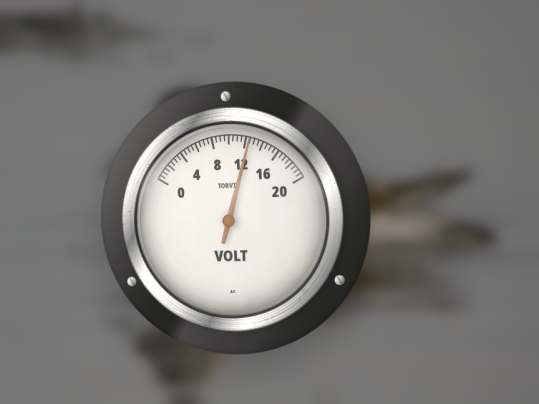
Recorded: 12.5 V
